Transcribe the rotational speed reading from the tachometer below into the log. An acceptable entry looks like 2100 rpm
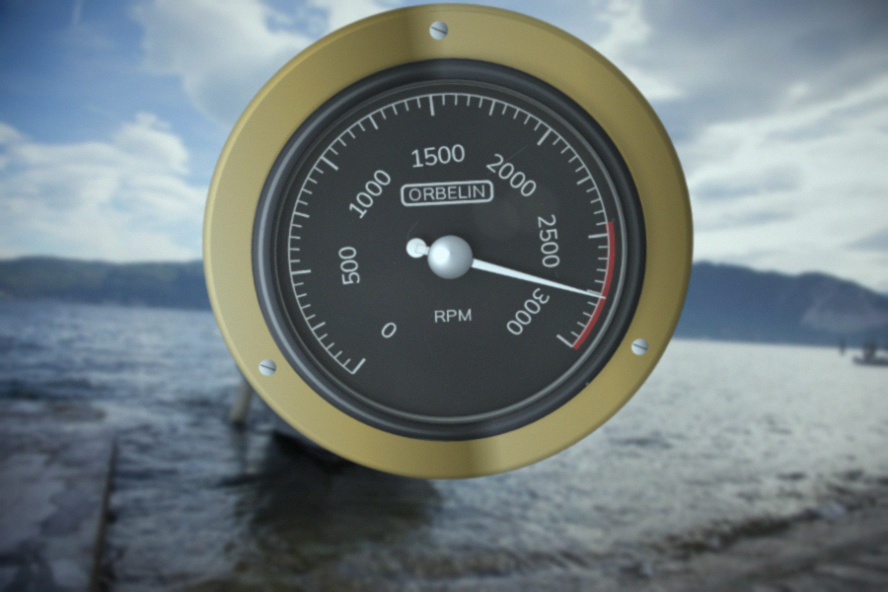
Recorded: 2750 rpm
